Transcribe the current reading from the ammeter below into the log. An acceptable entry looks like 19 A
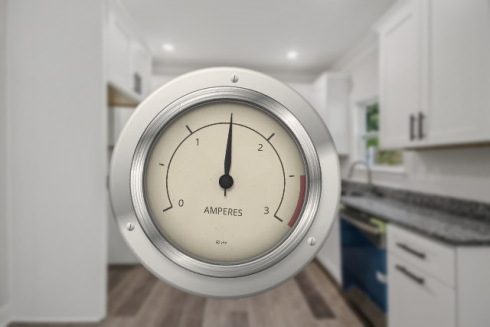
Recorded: 1.5 A
